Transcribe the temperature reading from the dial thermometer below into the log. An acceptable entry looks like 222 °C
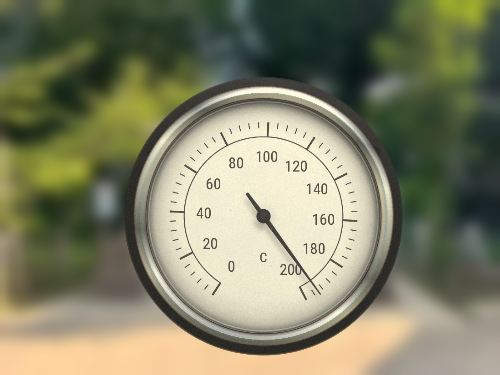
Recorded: 194 °C
